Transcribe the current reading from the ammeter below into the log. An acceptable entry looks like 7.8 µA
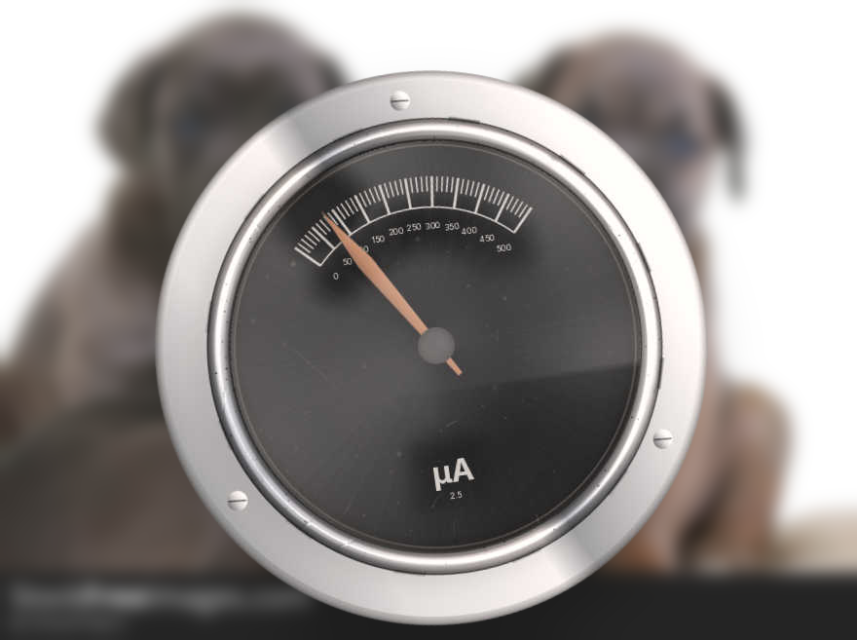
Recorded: 80 µA
